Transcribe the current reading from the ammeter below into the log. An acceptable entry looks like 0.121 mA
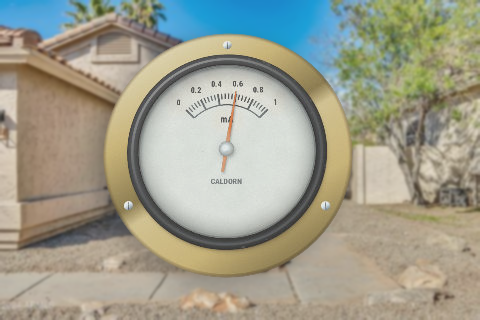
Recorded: 0.6 mA
